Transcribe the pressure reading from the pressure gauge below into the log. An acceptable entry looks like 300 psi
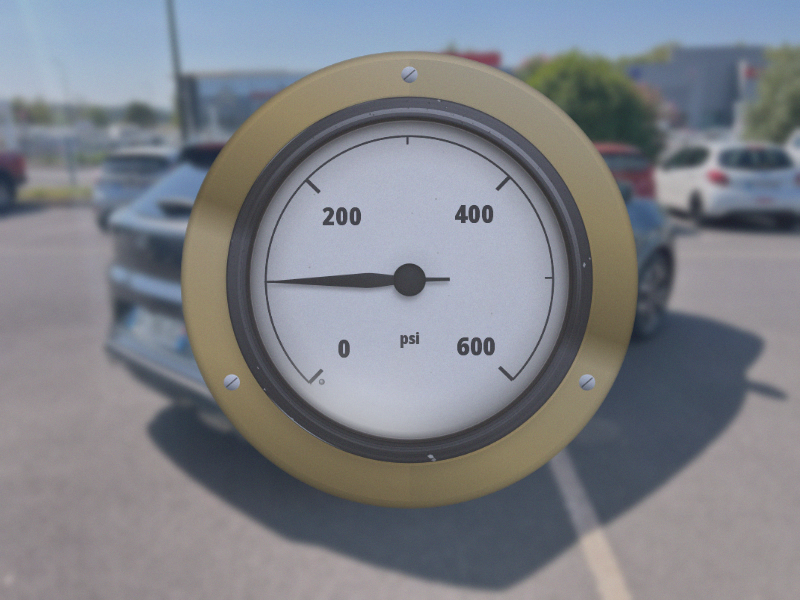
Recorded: 100 psi
